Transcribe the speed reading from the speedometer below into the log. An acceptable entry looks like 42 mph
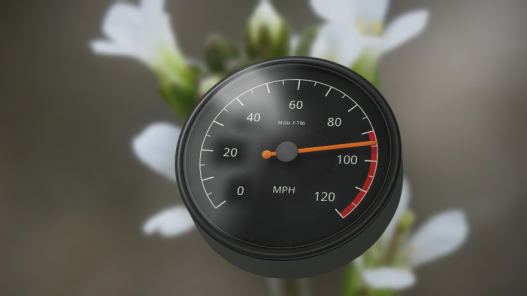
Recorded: 95 mph
